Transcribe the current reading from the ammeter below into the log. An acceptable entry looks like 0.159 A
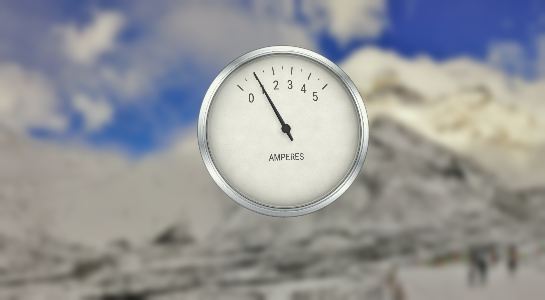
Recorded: 1 A
